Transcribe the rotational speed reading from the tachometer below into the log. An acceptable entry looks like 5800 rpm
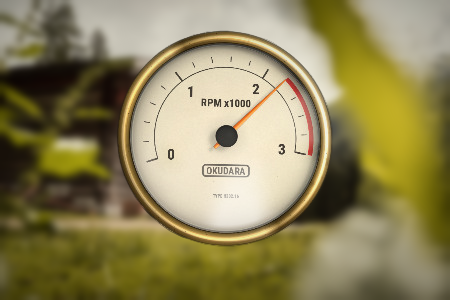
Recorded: 2200 rpm
